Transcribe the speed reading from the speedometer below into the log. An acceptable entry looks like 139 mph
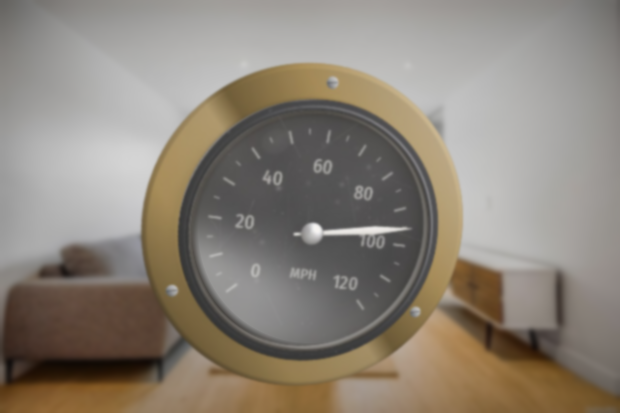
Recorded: 95 mph
